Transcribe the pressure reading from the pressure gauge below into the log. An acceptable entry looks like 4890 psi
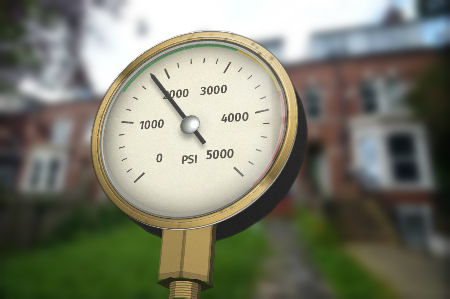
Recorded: 1800 psi
